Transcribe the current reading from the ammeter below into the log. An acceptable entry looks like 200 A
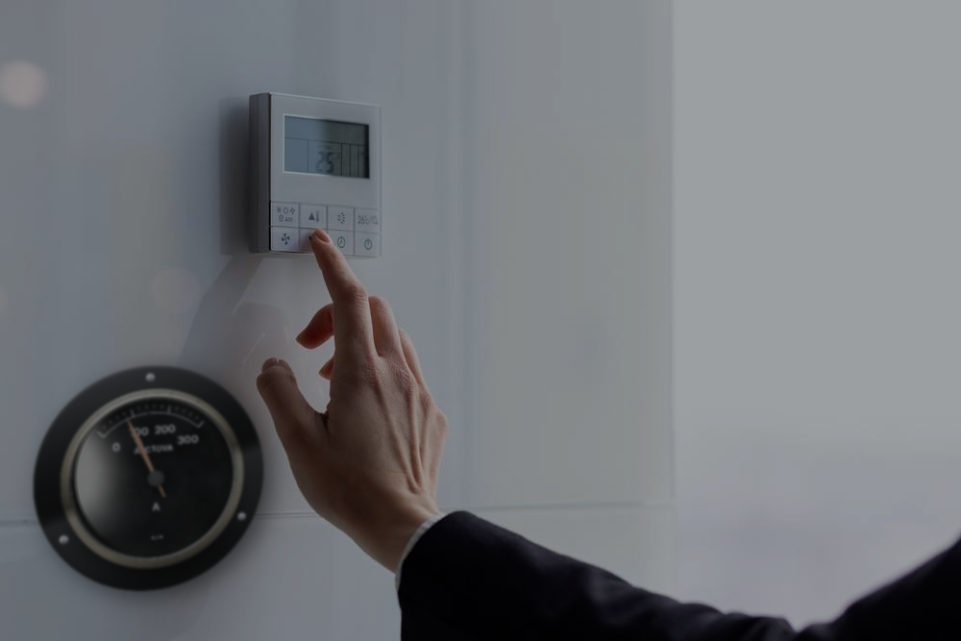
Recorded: 80 A
